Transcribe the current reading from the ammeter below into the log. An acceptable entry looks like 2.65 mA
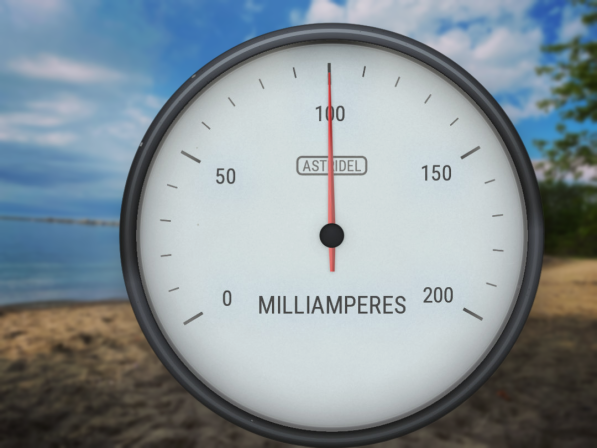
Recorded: 100 mA
